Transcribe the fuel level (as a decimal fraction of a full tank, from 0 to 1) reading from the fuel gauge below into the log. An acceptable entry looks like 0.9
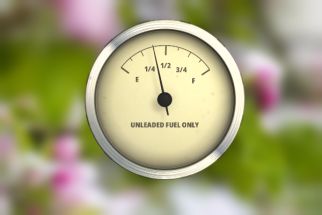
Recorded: 0.375
